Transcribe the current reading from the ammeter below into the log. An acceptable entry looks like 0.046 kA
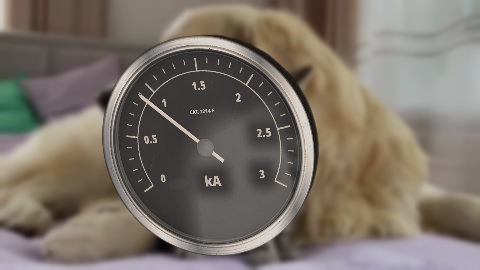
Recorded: 0.9 kA
